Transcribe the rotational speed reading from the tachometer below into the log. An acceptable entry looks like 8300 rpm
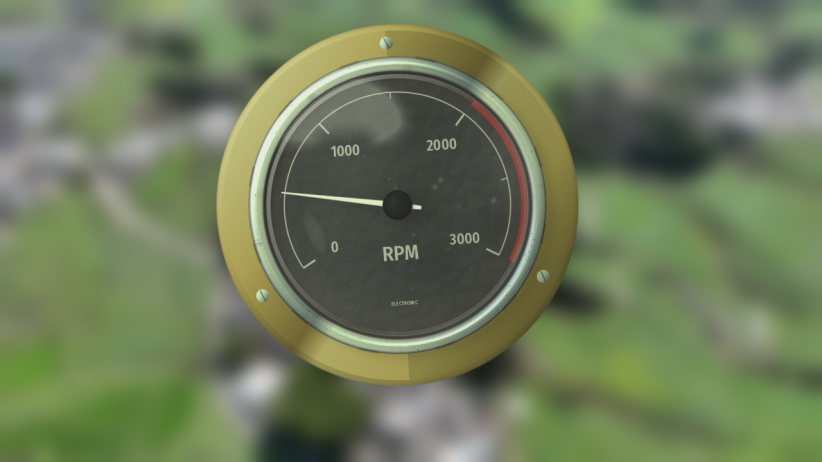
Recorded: 500 rpm
